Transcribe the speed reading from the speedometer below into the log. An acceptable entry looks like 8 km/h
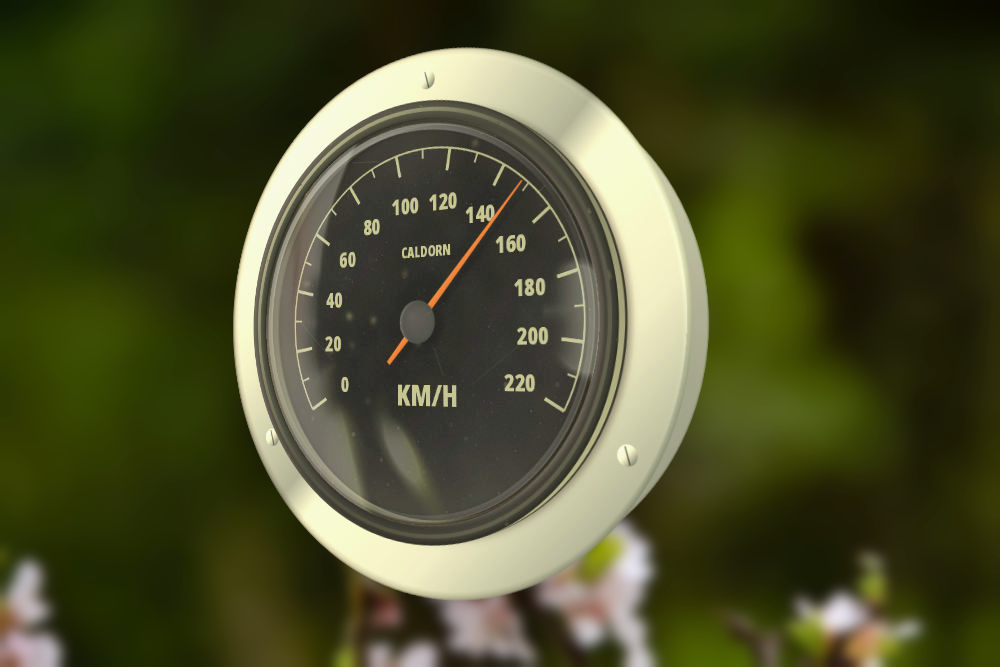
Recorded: 150 km/h
